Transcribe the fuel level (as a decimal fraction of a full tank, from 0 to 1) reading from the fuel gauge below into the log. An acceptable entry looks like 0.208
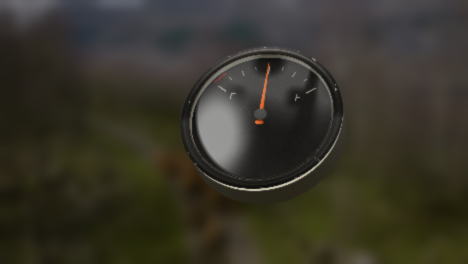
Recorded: 0.5
